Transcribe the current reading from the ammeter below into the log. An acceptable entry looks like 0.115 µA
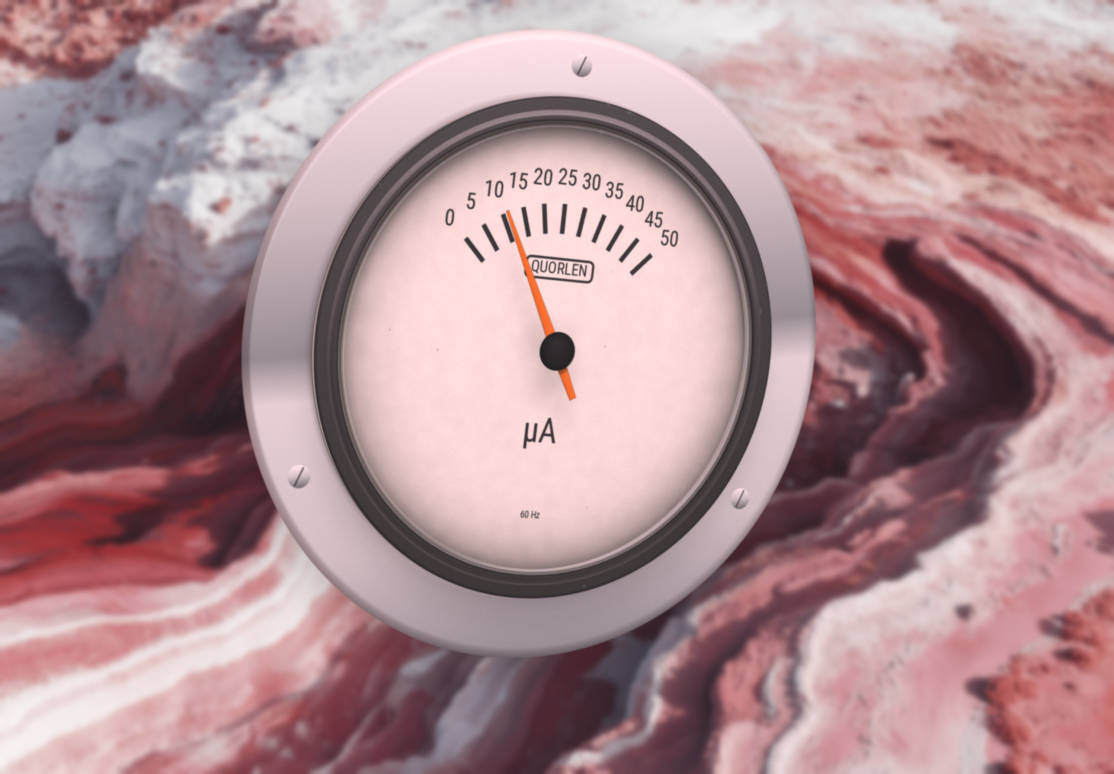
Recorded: 10 µA
